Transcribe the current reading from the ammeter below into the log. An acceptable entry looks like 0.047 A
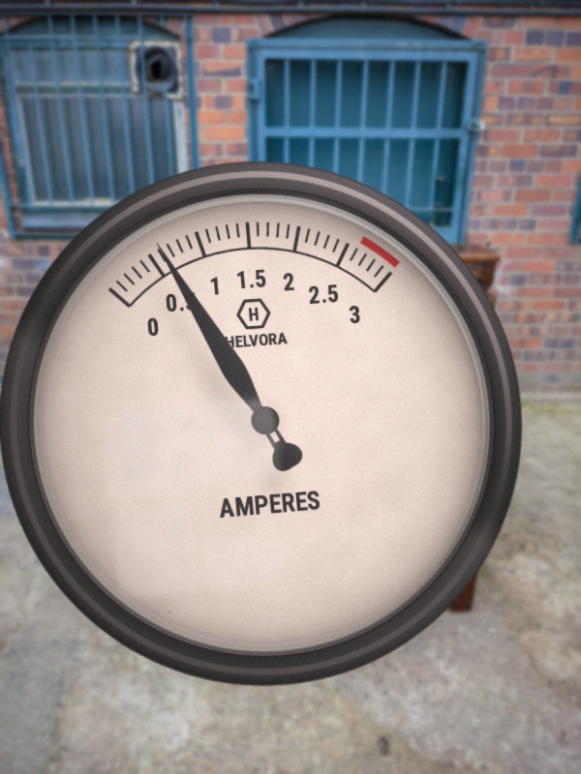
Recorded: 0.6 A
